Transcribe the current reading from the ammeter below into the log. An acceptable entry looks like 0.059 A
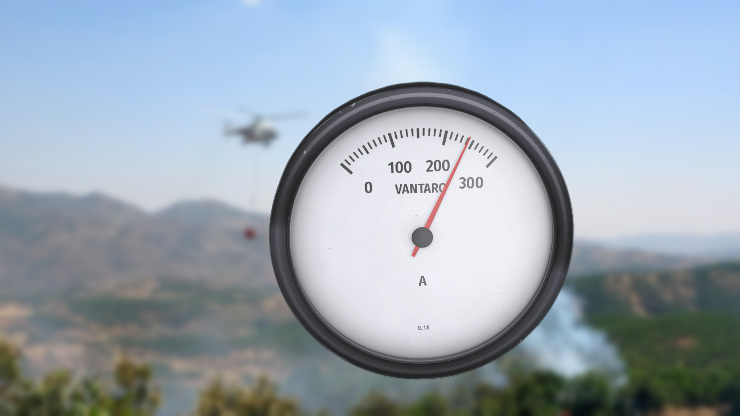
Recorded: 240 A
